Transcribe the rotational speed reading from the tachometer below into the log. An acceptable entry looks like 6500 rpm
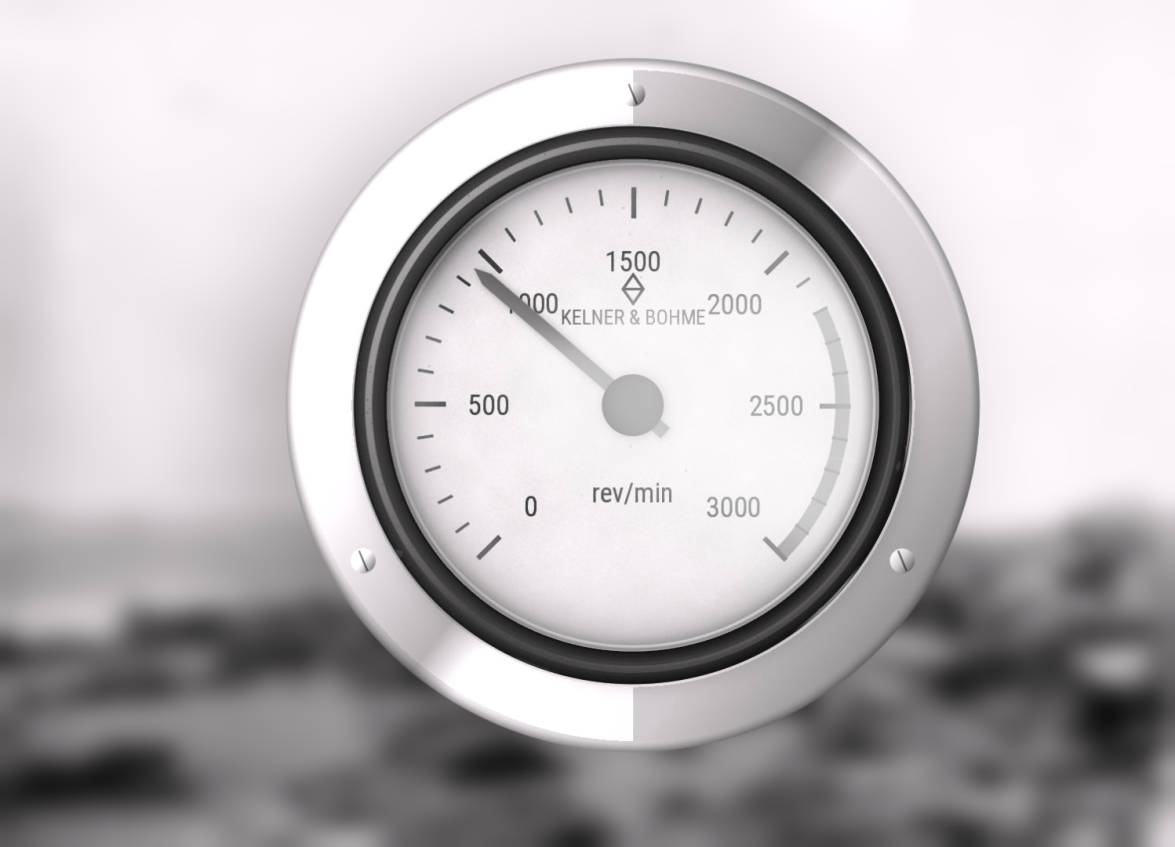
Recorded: 950 rpm
